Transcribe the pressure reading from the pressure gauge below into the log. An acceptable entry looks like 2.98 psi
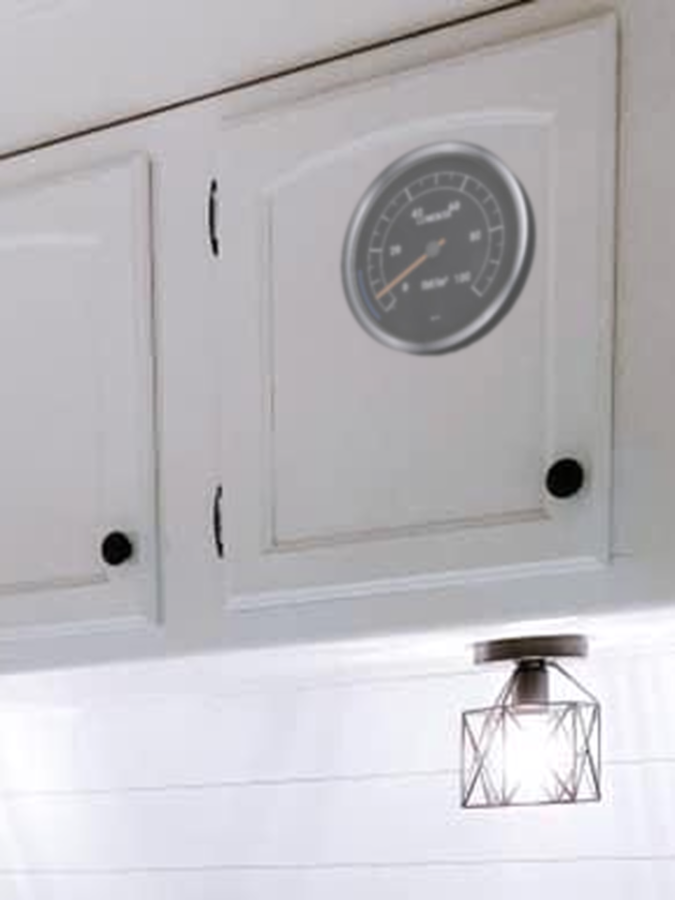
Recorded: 5 psi
